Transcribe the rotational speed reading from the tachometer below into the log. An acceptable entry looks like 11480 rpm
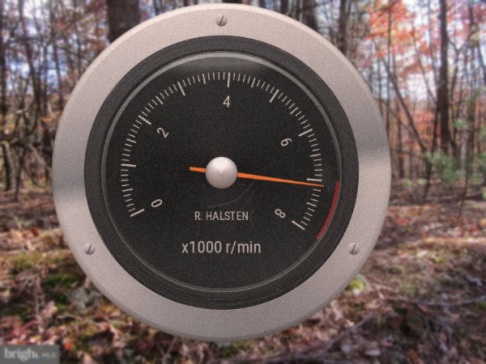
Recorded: 7100 rpm
